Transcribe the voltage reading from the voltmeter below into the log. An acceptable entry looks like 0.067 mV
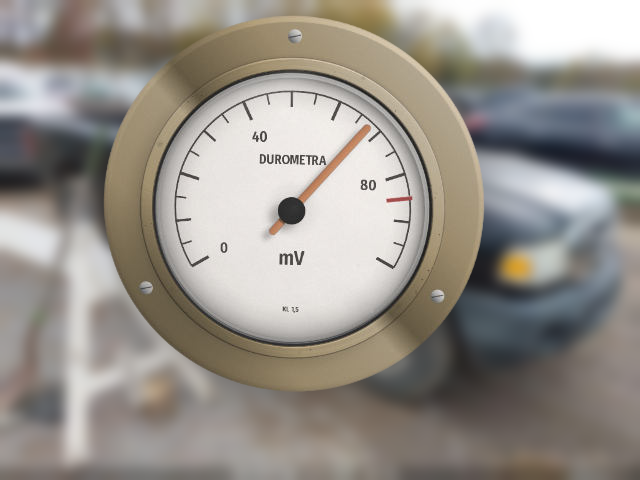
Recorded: 67.5 mV
